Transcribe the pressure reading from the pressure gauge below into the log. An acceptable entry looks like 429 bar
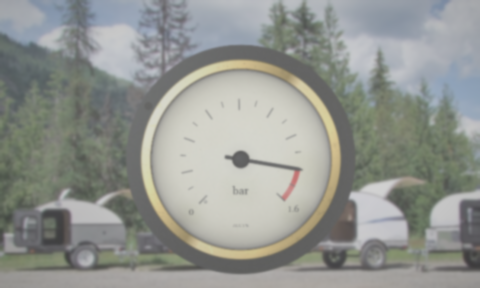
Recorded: 1.4 bar
